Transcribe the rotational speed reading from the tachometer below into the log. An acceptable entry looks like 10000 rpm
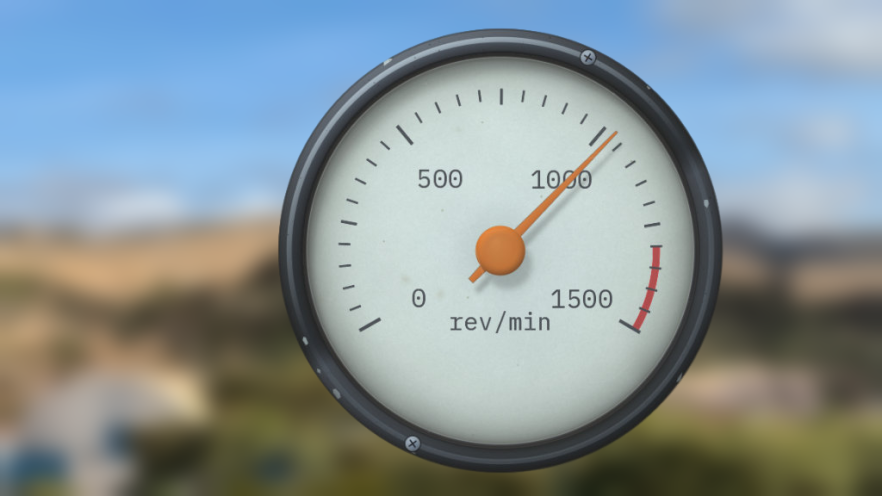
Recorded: 1025 rpm
